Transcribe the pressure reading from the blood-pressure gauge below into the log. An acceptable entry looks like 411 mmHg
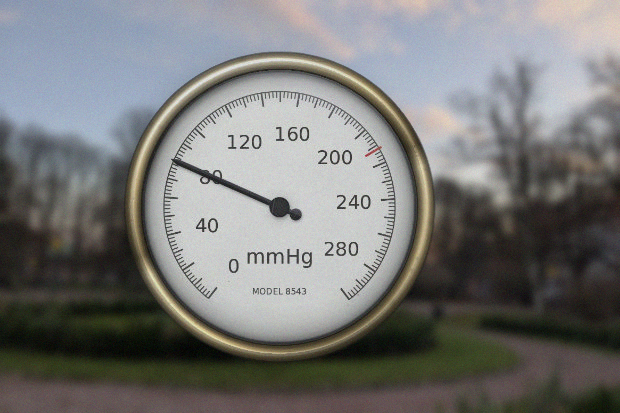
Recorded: 80 mmHg
